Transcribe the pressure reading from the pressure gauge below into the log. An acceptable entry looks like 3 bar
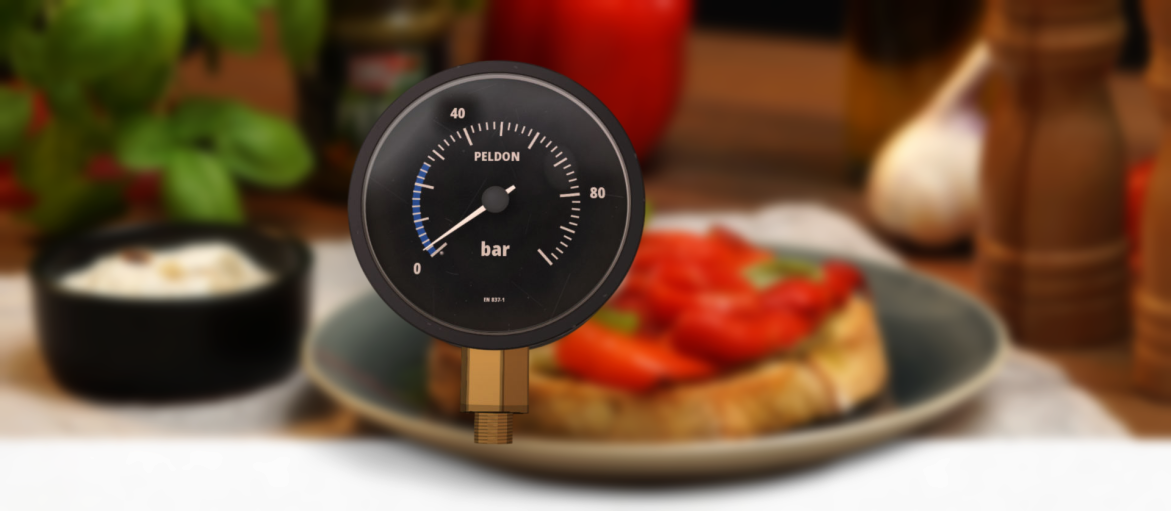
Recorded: 2 bar
